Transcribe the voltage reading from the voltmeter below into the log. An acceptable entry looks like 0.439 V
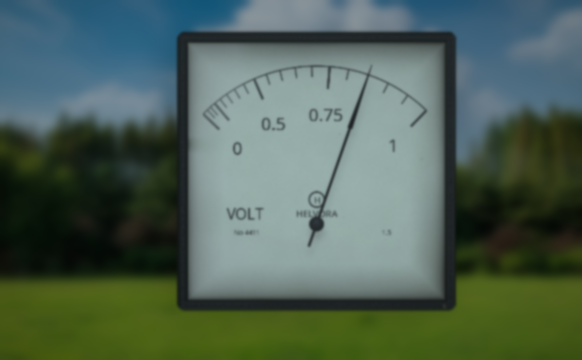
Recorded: 0.85 V
